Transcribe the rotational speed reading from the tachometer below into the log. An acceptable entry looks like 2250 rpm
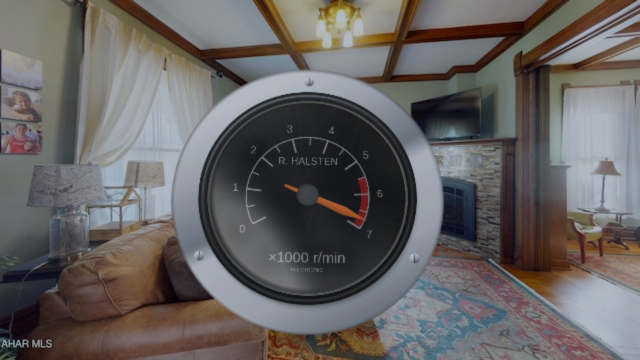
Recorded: 6750 rpm
